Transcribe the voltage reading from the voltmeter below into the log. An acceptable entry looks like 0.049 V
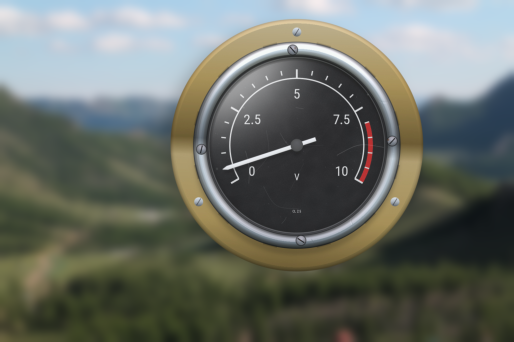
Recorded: 0.5 V
